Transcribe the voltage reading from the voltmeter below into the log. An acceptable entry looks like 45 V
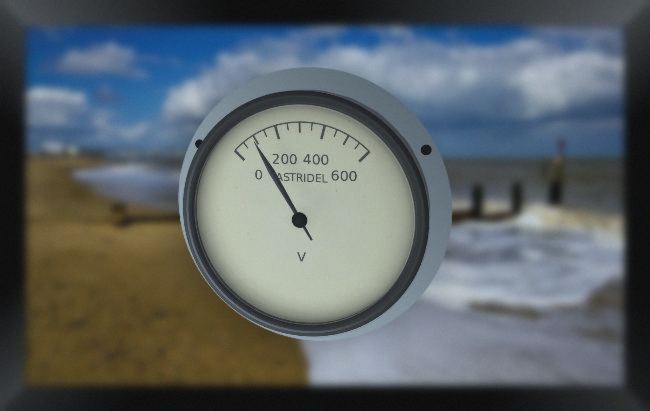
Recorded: 100 V
